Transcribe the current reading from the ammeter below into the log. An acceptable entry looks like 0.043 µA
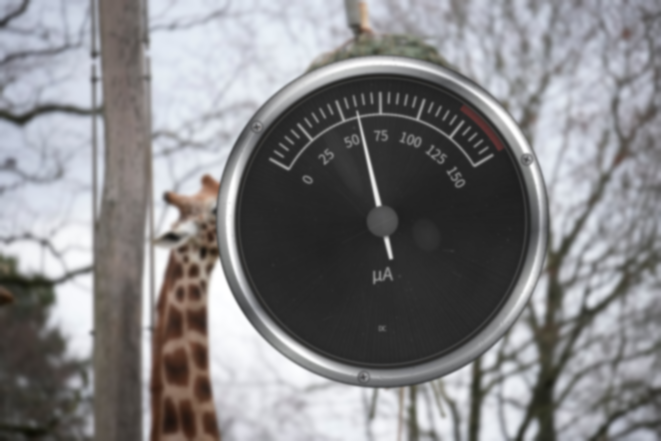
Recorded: 60 µA
